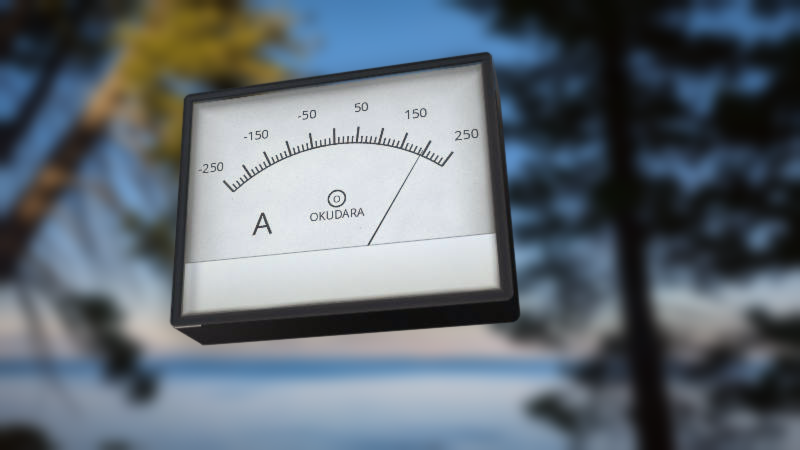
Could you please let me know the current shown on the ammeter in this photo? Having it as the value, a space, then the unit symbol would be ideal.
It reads 200 A
